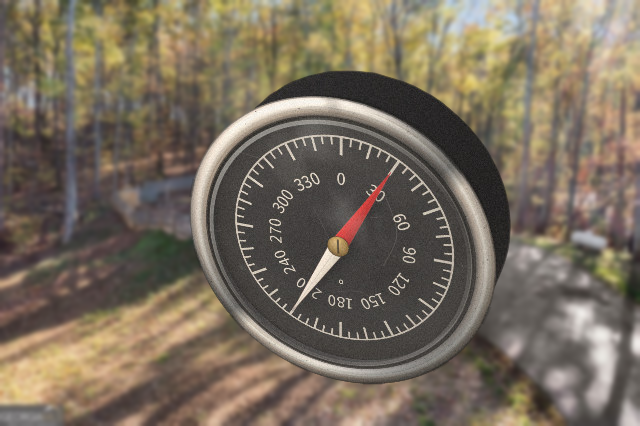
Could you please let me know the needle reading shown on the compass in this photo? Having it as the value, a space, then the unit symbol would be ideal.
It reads 30 °
